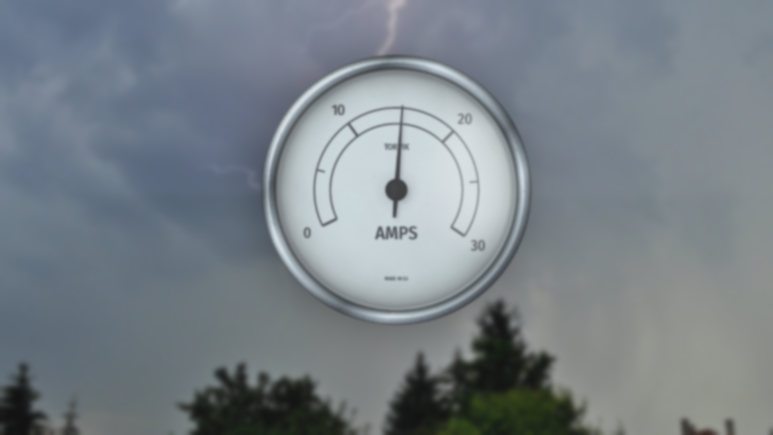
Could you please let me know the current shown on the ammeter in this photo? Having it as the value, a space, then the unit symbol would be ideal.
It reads 15 A
